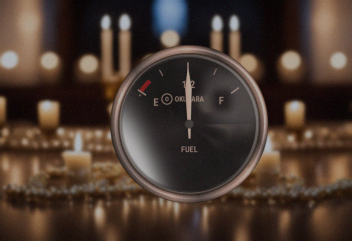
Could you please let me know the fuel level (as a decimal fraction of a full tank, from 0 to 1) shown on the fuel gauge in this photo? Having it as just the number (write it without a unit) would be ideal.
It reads 0.5
